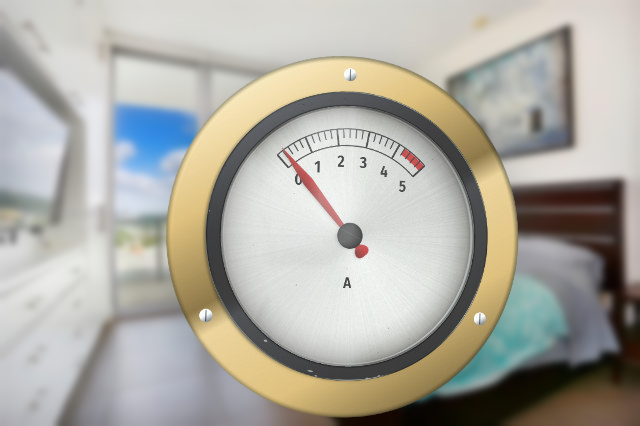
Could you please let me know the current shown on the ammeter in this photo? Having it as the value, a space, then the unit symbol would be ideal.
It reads 0.2 A
